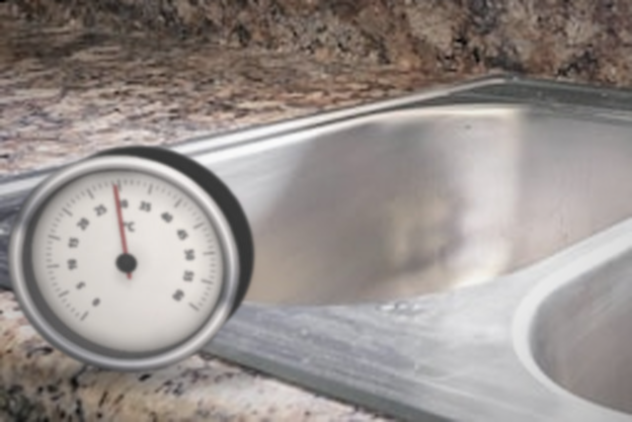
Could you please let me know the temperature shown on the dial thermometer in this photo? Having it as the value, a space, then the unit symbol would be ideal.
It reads 30 °C
